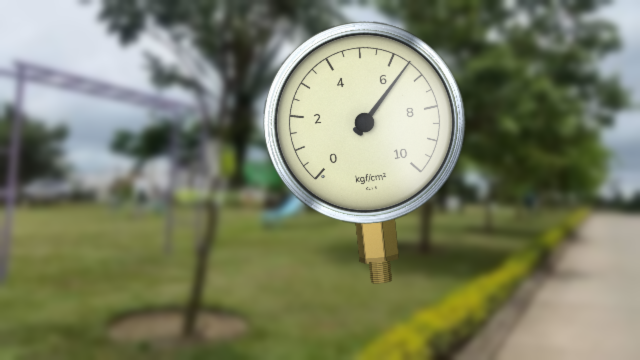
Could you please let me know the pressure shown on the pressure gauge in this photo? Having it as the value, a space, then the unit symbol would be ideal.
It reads 6.5 kg/cm²
